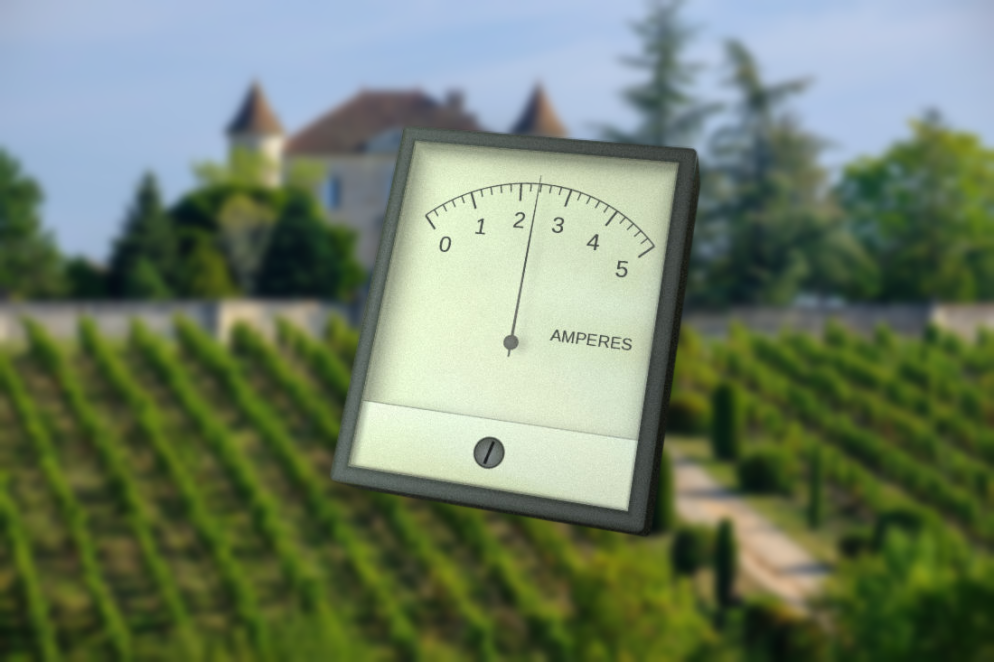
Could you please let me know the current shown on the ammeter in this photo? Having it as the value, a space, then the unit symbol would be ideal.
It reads 2.4 A
